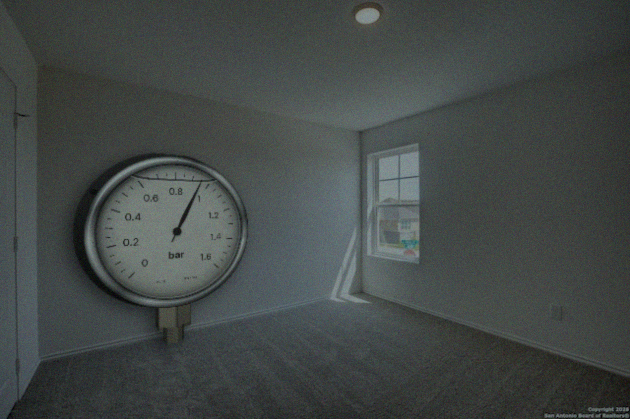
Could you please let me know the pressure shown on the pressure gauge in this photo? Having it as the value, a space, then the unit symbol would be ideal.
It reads 0.95 bar
